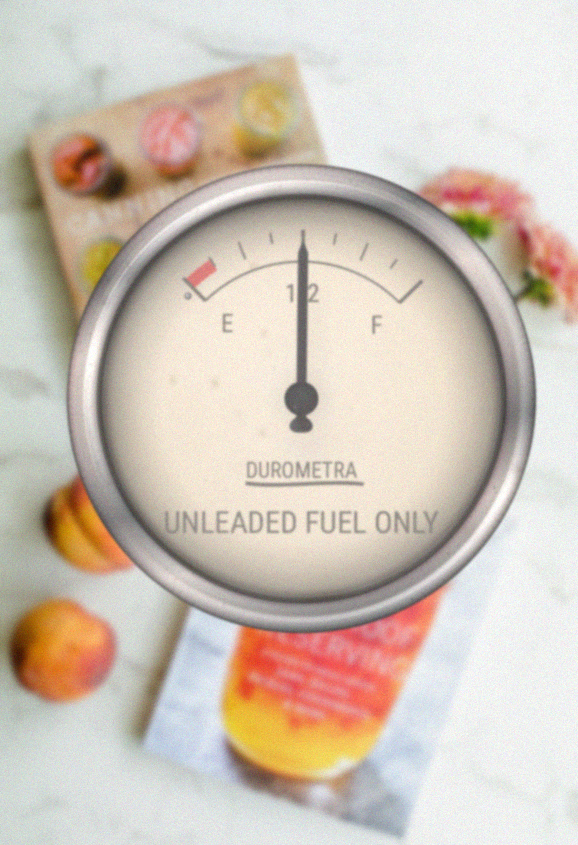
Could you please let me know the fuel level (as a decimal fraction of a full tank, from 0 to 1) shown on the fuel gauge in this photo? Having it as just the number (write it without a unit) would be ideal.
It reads 0.5
